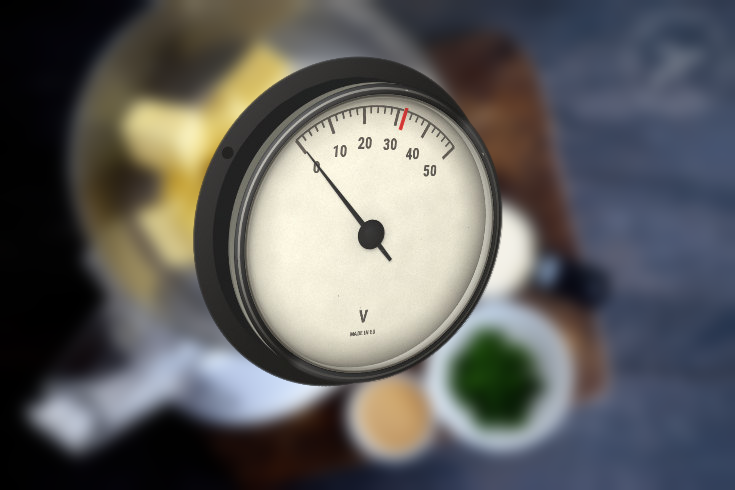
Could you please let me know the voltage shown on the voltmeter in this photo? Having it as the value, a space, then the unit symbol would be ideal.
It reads 0 V
